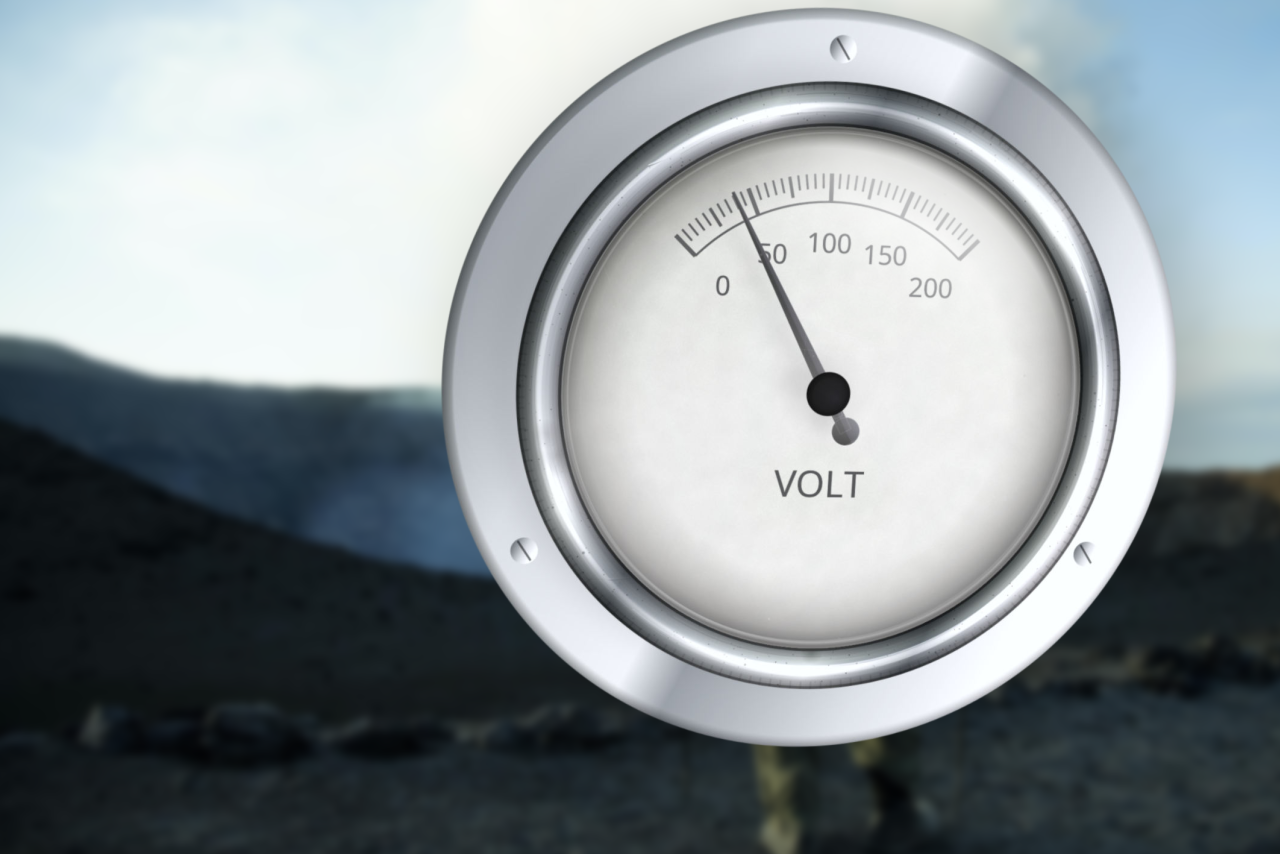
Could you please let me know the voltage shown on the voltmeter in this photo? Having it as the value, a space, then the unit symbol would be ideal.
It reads 40 V
